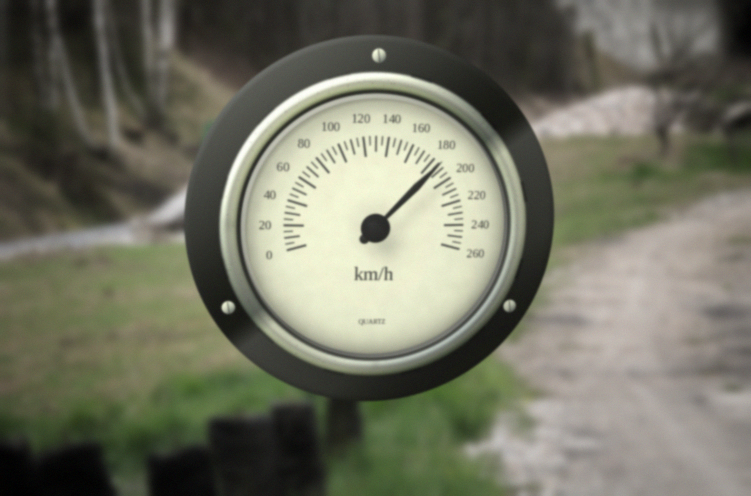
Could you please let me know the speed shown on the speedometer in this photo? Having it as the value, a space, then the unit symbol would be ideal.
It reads 185 km/h
